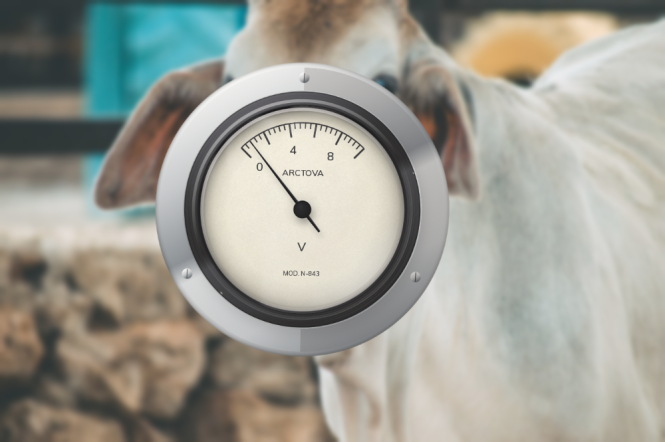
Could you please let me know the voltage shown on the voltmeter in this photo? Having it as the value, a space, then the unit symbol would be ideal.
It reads 0.8 V
